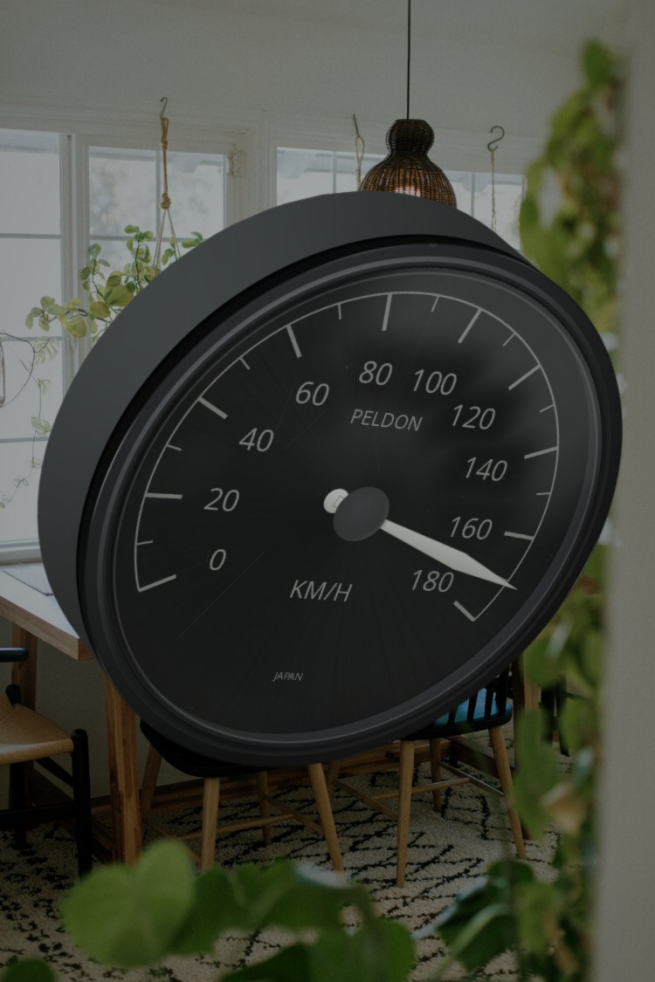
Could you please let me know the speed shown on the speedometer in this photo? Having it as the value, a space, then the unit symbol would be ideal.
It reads 170 km/h
